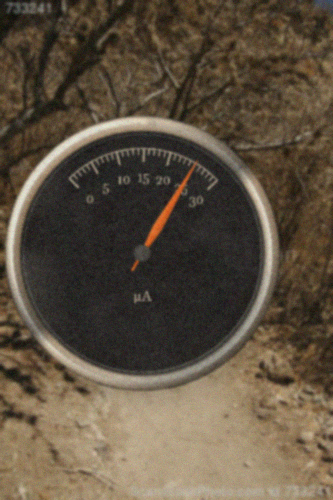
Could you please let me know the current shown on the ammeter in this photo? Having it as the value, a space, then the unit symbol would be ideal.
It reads 25 µA
